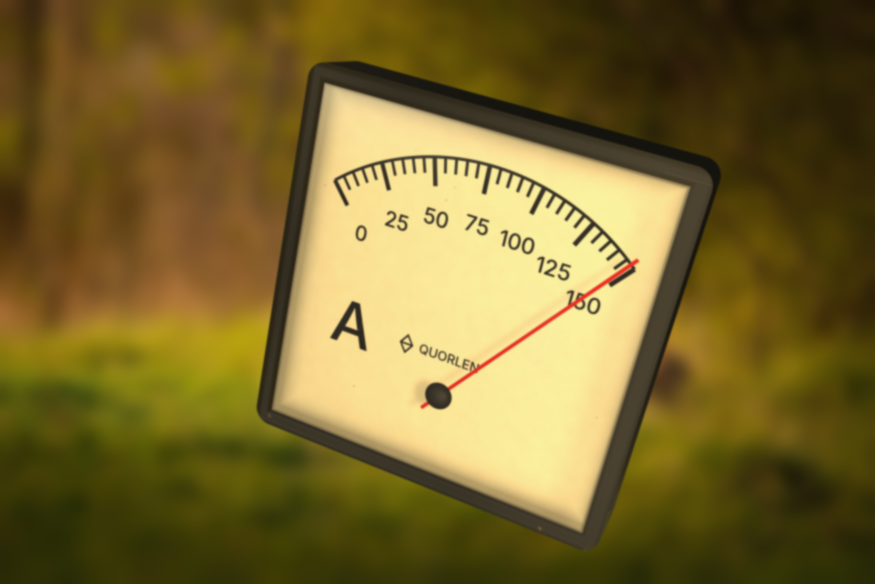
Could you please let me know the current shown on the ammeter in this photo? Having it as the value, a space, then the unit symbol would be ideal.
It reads 147.5 A
